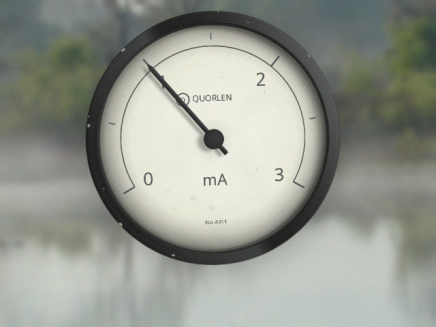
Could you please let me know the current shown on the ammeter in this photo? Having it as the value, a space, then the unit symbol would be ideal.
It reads 1 mA
